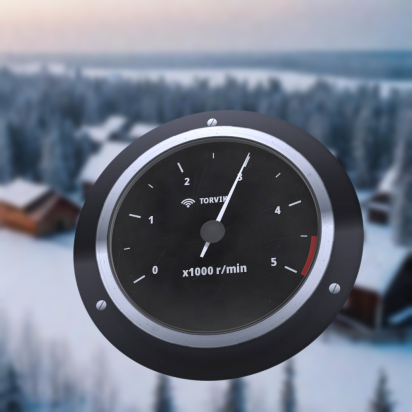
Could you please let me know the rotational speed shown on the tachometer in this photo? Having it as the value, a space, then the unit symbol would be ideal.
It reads 3000 rpm
